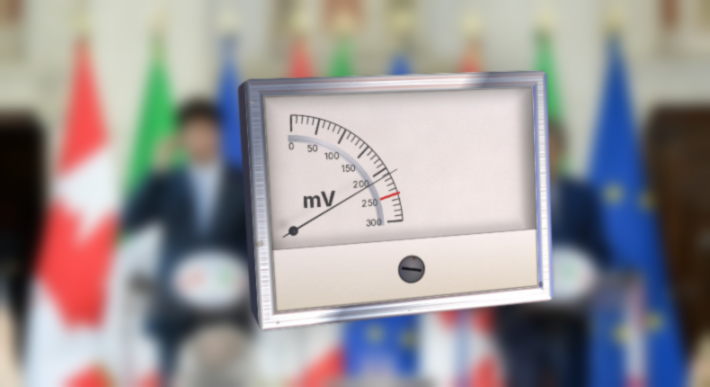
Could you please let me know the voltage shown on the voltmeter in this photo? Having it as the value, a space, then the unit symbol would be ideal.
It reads 210 mV
